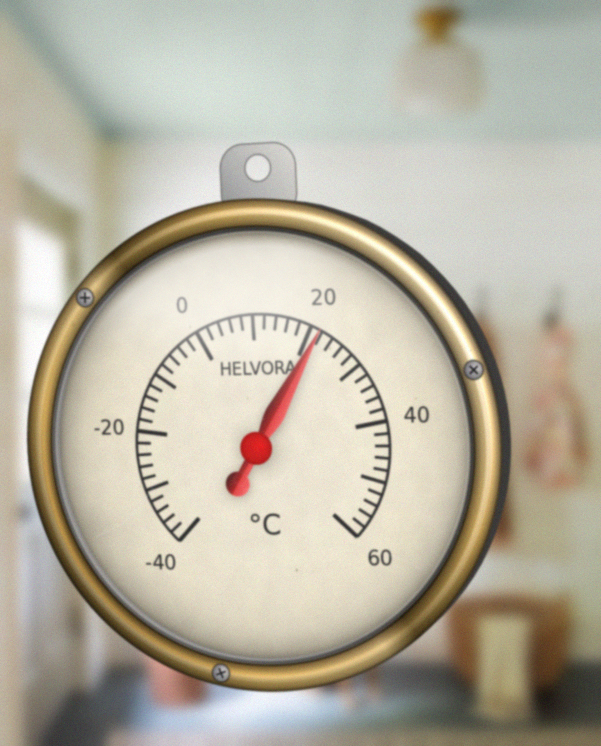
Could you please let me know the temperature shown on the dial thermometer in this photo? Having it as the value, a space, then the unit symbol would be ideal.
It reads 22 °C
